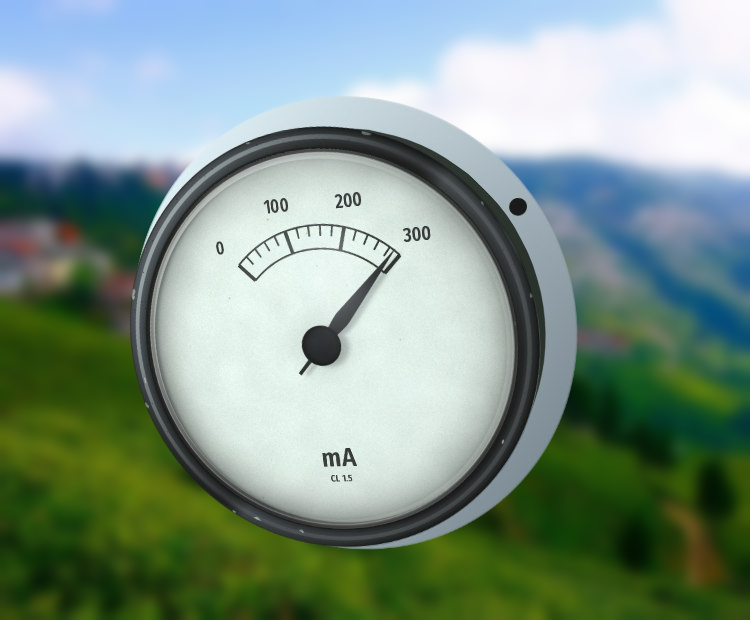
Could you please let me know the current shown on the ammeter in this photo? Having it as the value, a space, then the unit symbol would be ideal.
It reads 290 mA
